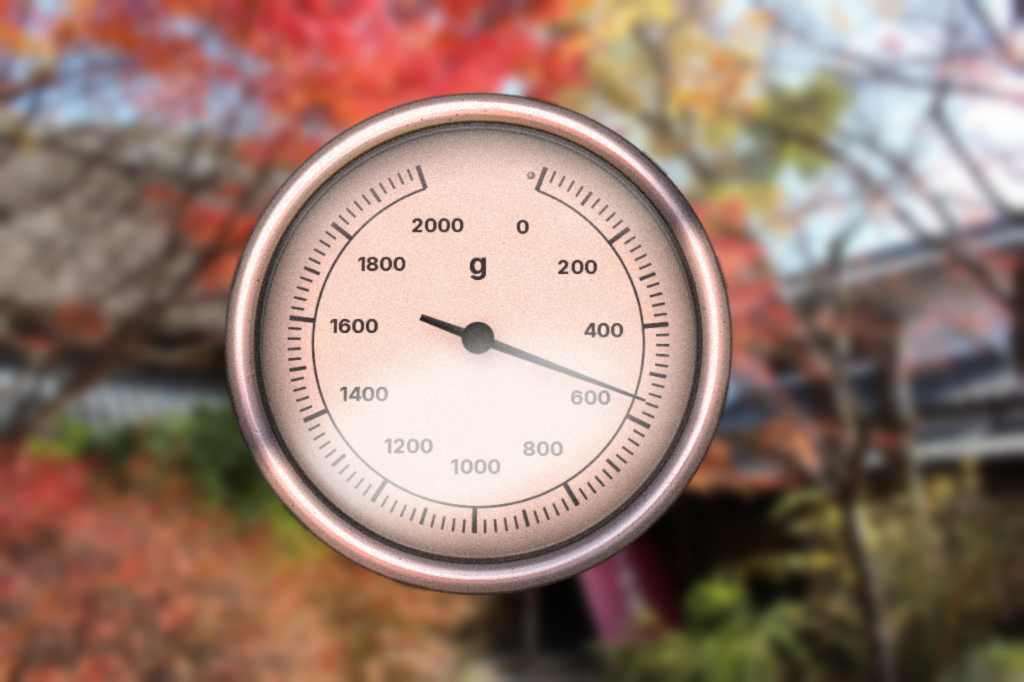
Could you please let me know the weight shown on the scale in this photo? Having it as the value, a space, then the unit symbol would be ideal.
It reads 560 g
